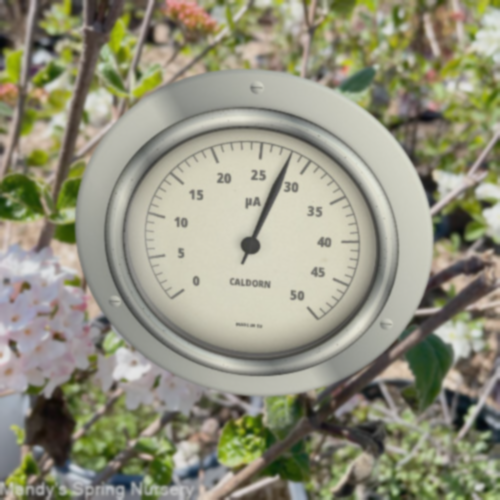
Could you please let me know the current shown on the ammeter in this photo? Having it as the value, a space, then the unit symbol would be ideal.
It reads 28 µA
